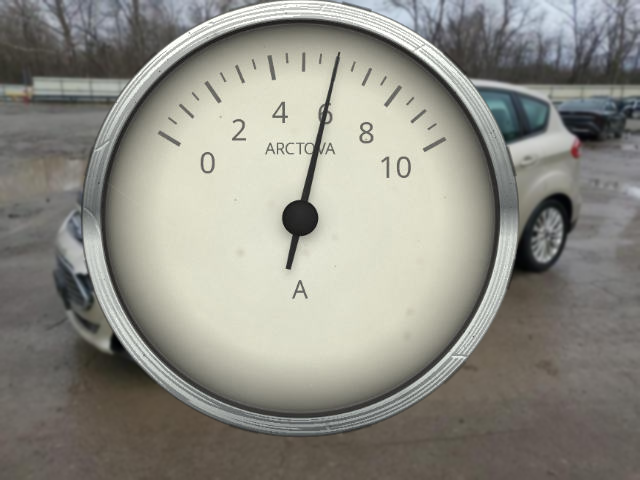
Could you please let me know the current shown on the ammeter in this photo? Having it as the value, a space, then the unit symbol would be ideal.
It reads 6 A
